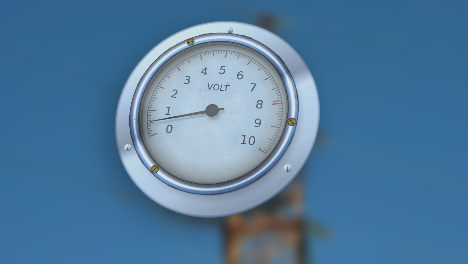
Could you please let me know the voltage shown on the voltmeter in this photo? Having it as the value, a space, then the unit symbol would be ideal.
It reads 0.5 V
